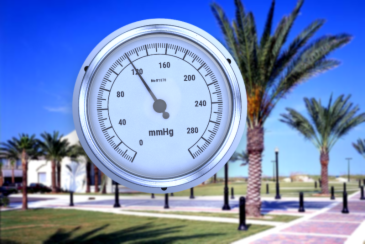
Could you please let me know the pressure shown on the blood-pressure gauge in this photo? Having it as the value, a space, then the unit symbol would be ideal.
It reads 120 mmHg
